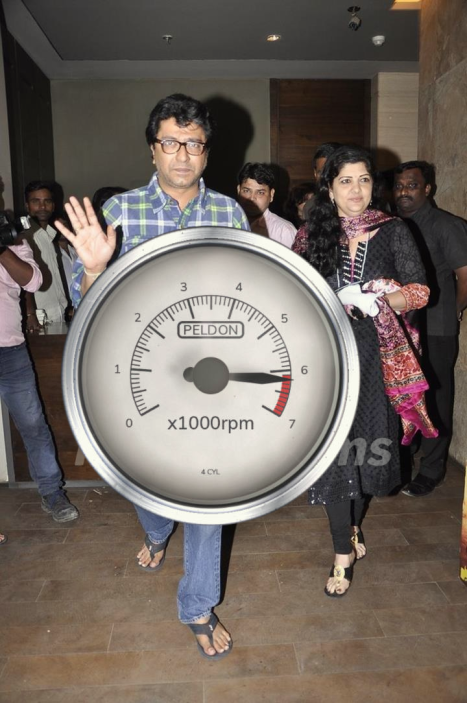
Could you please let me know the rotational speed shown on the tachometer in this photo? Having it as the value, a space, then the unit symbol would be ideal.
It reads 6200 rpm
